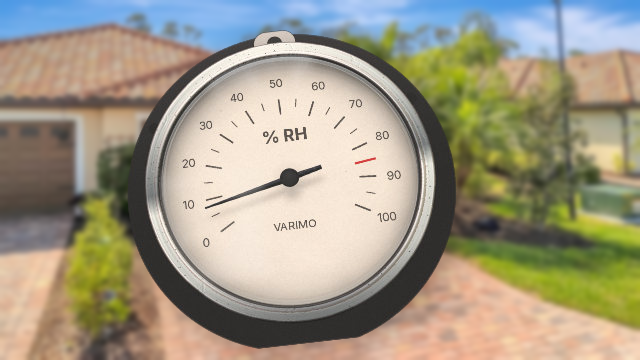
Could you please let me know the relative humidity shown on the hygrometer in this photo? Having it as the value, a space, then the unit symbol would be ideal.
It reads 7.5 %
